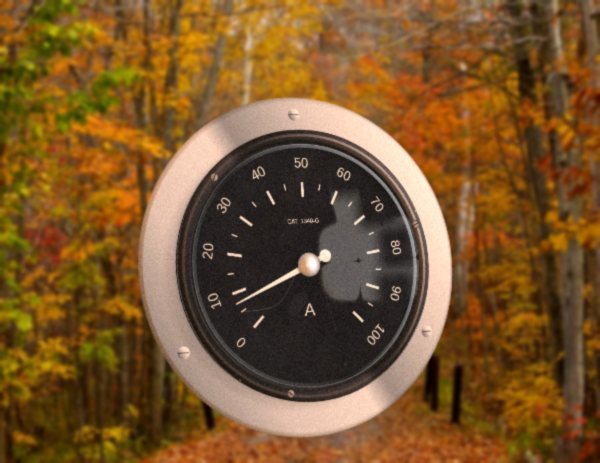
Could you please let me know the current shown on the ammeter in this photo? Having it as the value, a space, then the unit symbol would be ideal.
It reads 7.5 A
